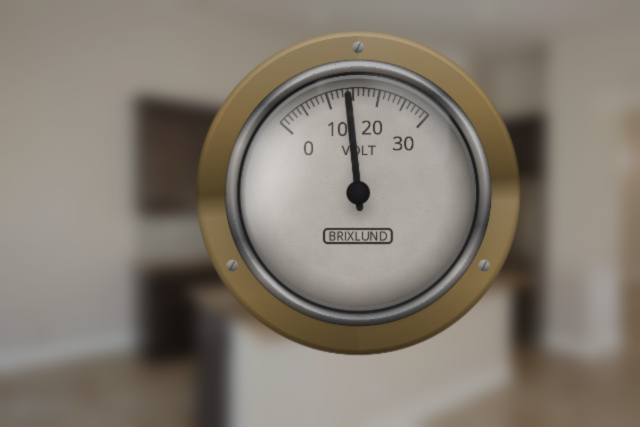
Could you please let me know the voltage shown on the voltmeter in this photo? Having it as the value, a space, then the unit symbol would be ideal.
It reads 14 V
